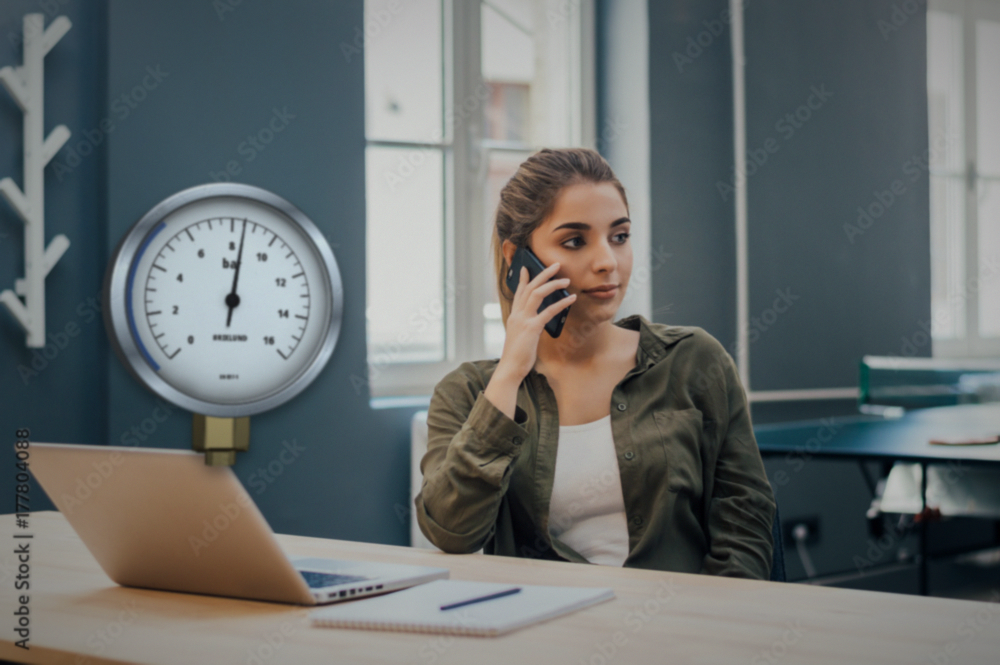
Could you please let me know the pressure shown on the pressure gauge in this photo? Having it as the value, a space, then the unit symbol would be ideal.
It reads 8.5 bar
